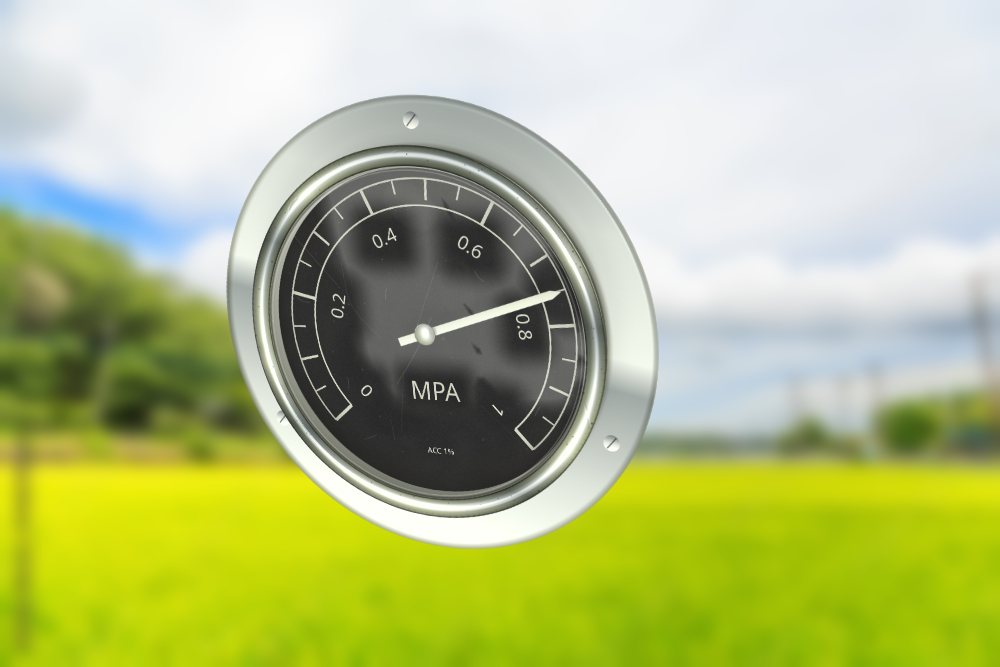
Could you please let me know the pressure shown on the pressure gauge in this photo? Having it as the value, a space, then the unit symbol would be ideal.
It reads 0.75 MPa
